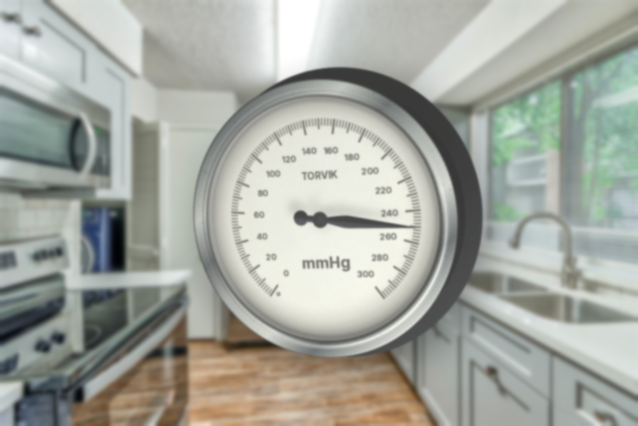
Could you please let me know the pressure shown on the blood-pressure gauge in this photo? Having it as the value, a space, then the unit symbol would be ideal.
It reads 250 mmHg
